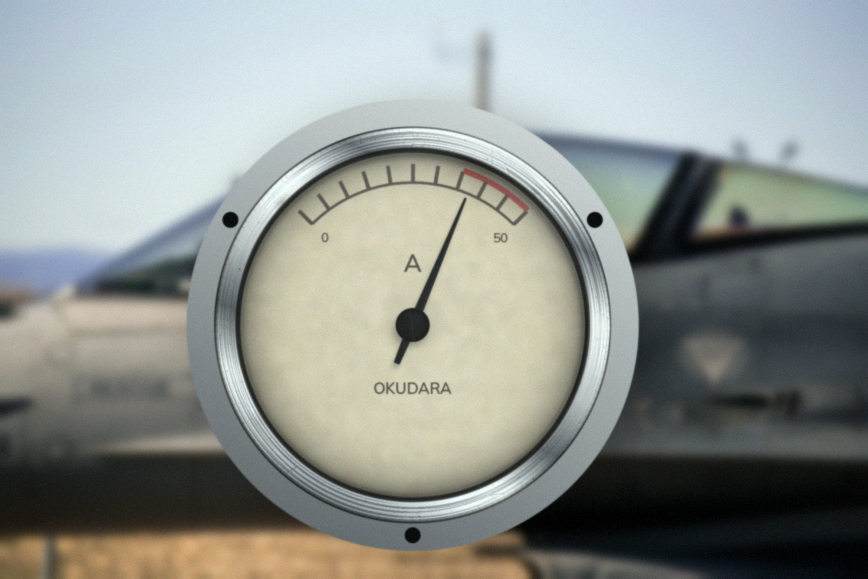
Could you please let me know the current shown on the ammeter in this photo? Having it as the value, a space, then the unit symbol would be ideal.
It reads 37.5 A
